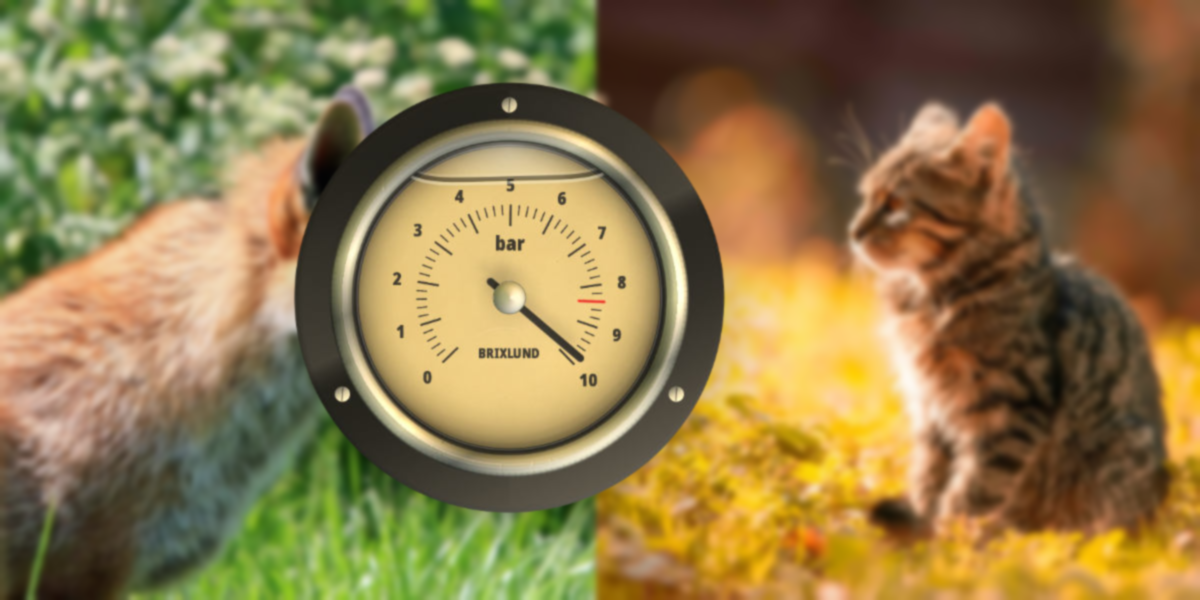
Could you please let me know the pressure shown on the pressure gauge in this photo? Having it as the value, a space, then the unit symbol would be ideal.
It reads 9.8 bar
